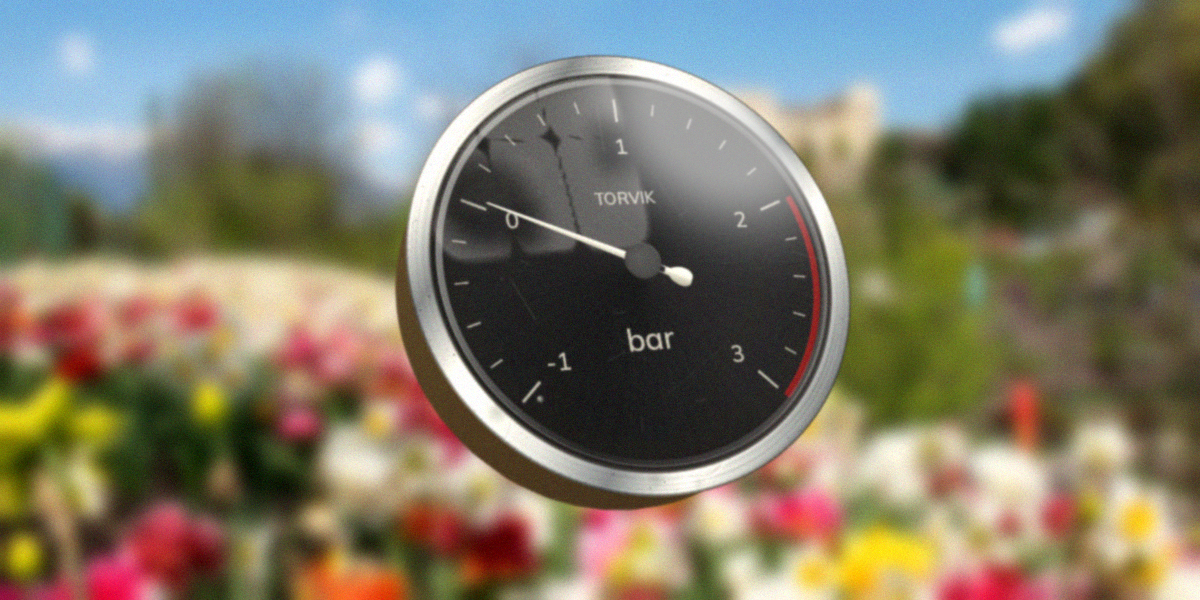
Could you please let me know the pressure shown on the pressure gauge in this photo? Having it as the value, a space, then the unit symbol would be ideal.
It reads 0 bar
